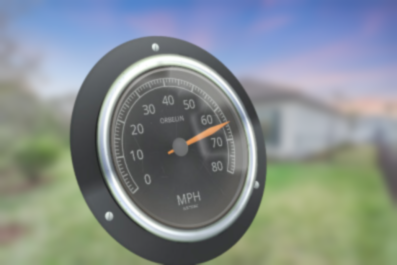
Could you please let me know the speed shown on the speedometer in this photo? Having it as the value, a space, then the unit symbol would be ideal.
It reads 65 mph
